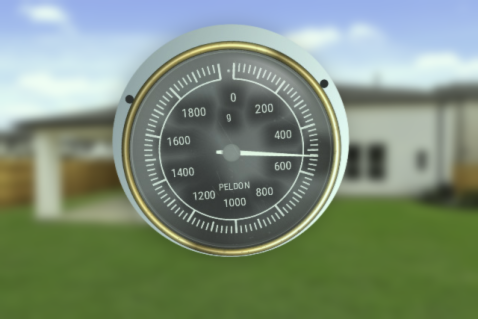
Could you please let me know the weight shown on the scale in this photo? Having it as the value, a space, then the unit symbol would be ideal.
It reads 520 g
